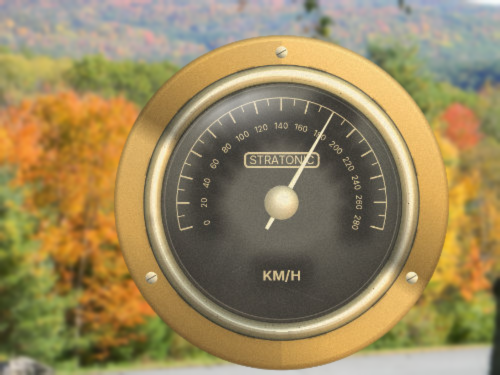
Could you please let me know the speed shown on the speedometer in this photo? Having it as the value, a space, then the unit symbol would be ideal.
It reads 180 km/h
